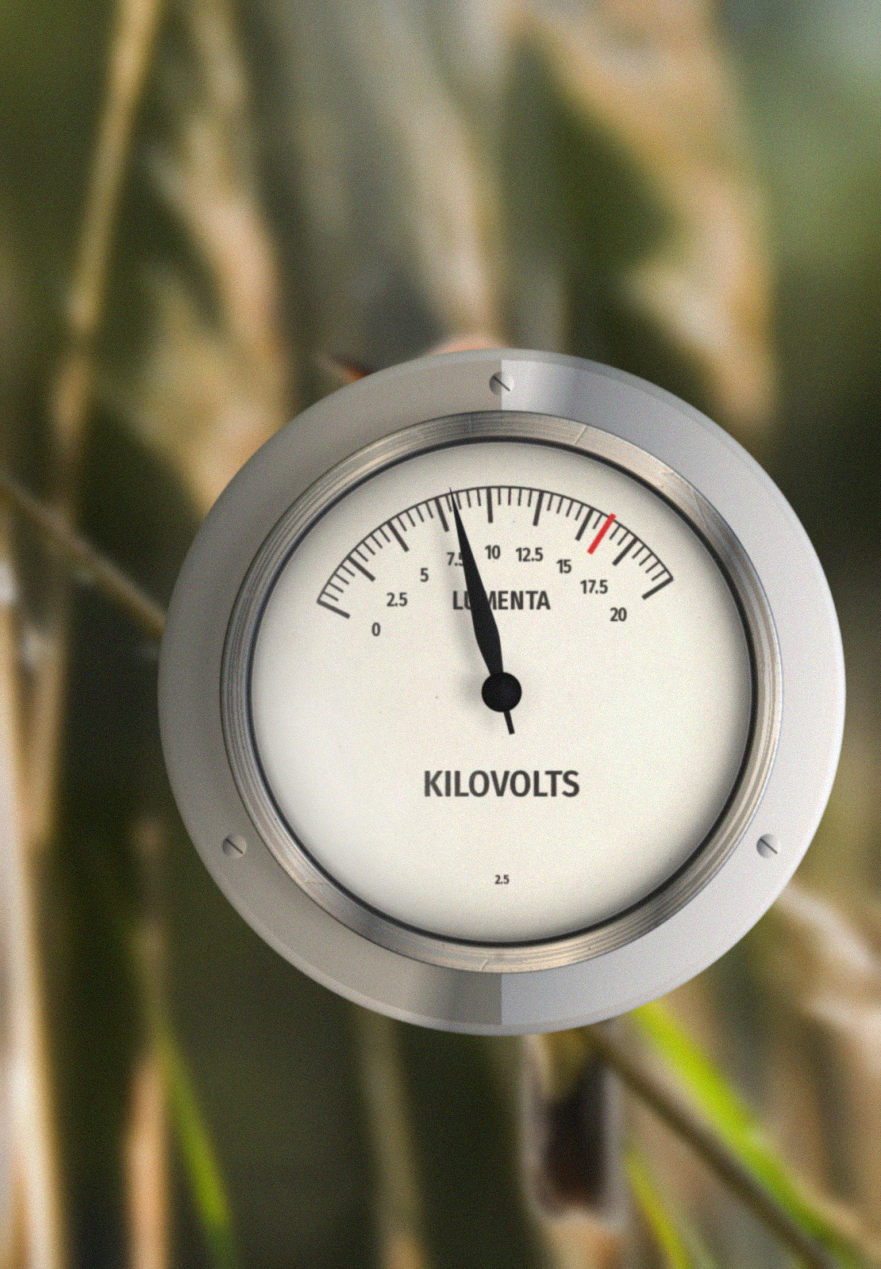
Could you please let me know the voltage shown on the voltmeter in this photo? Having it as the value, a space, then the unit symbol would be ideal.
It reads 8.25 kV
